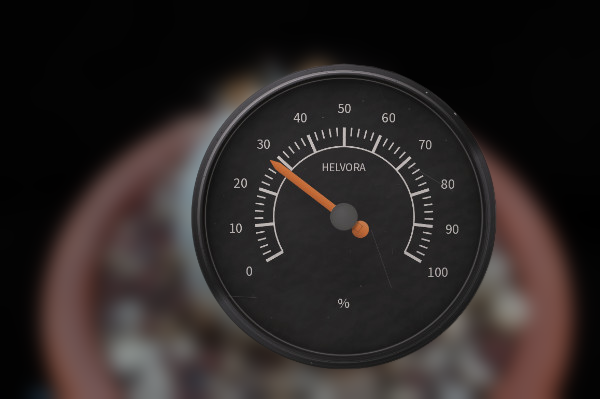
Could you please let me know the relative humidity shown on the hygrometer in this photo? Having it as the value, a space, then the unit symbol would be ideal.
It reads 28 %
